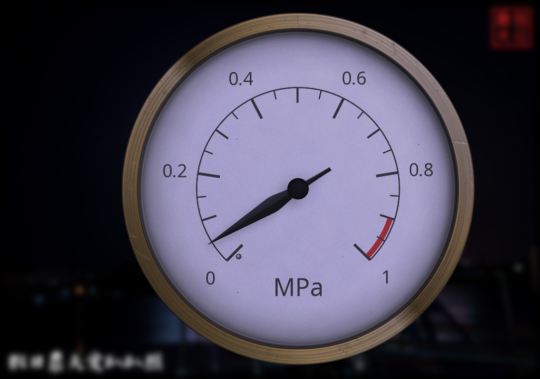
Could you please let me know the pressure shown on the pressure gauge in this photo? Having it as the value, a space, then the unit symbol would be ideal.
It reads 0.05 MPa
